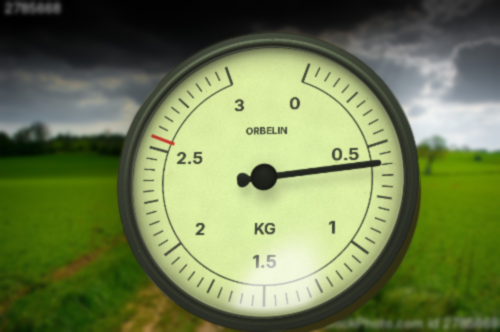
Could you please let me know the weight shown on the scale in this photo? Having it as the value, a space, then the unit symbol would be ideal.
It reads 0.6 kg
